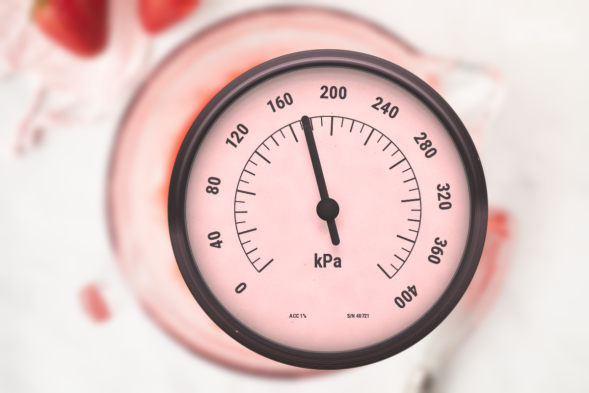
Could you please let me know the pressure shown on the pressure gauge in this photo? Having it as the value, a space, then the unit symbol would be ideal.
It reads 175 kPa
